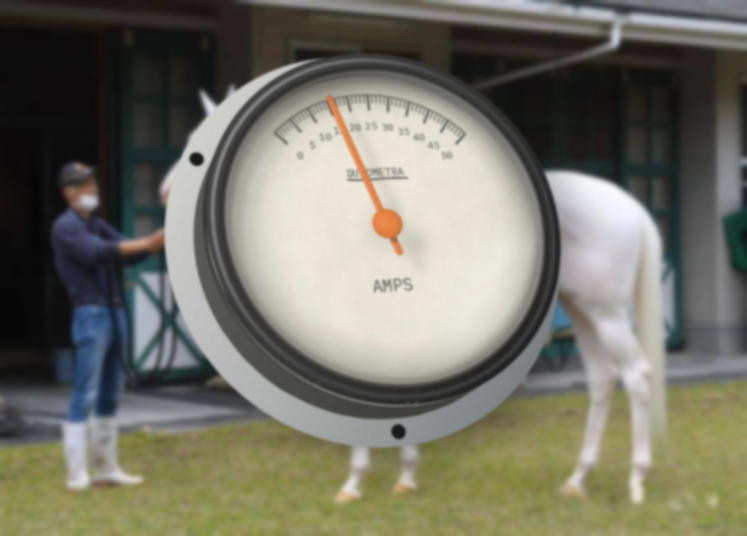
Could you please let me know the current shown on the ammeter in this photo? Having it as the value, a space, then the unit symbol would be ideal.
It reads 15 A
